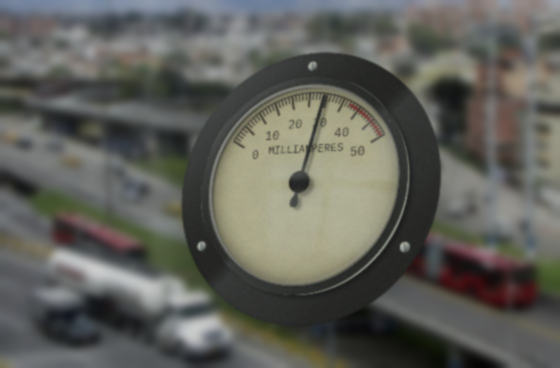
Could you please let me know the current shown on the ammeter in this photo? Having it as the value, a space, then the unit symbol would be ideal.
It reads 30 mA
